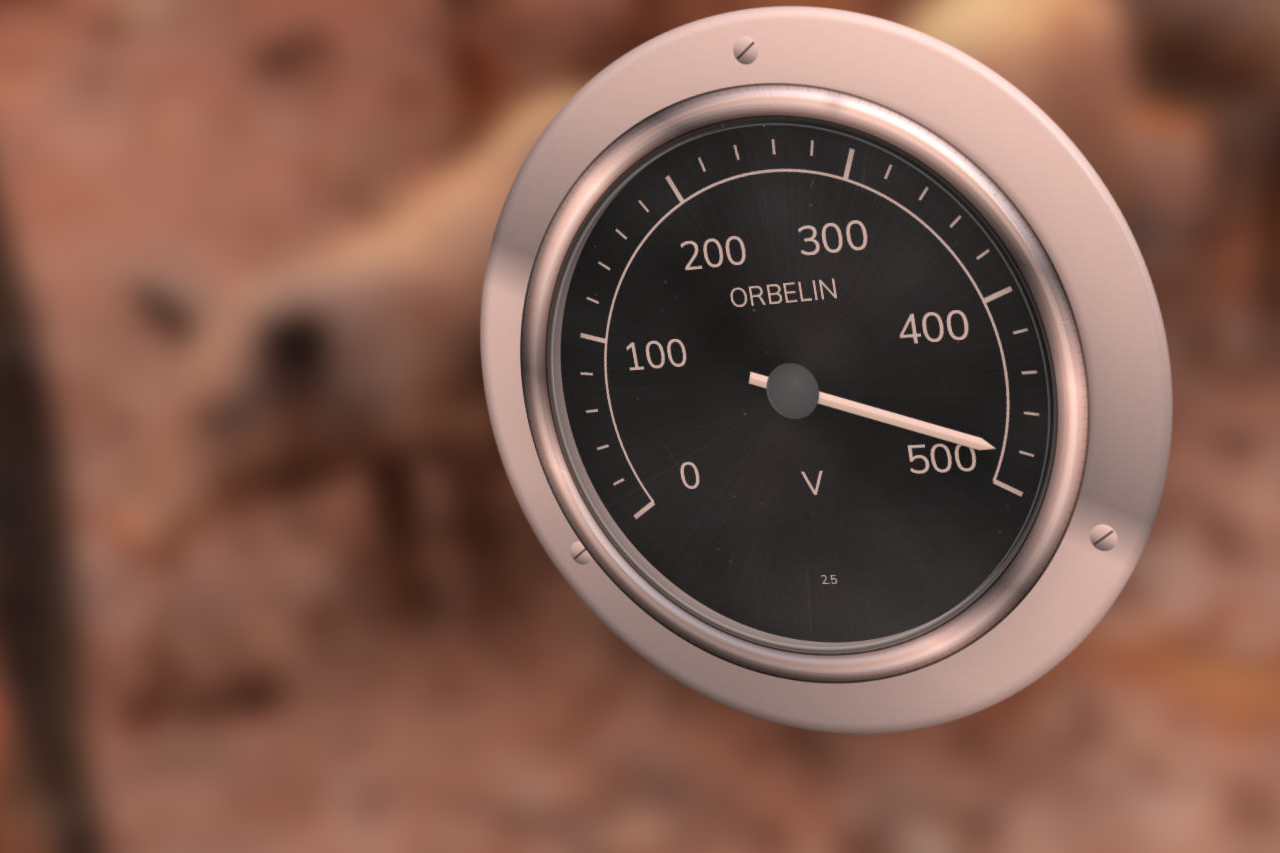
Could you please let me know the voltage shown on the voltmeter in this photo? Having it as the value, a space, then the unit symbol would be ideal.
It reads 480 V
